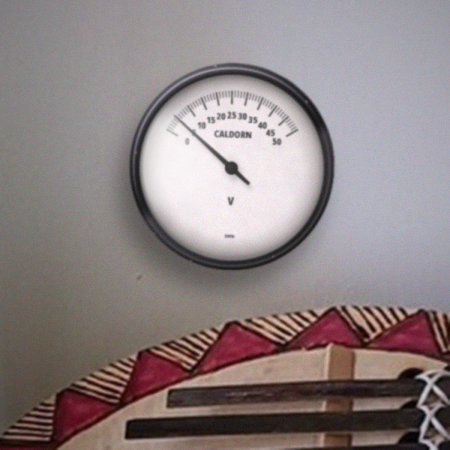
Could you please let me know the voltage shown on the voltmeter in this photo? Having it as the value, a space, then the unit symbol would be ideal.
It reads 5 V
